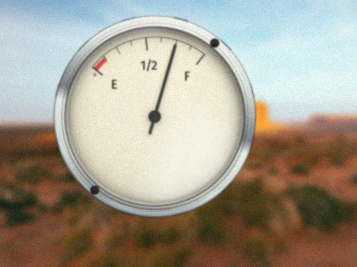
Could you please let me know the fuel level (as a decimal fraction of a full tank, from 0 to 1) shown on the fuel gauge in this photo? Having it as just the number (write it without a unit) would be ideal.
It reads 0.75
